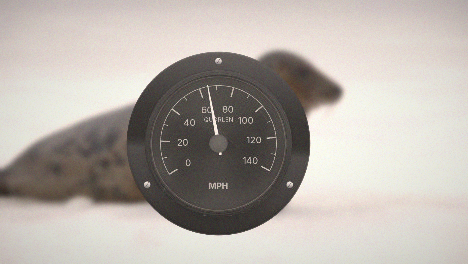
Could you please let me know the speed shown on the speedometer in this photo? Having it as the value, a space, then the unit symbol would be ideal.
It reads 65 mph
